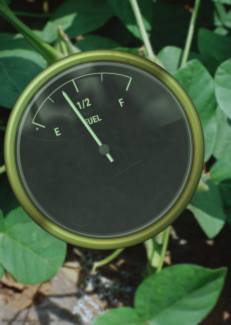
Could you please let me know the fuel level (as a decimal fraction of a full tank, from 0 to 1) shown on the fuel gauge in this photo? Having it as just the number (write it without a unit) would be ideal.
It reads 0.375
